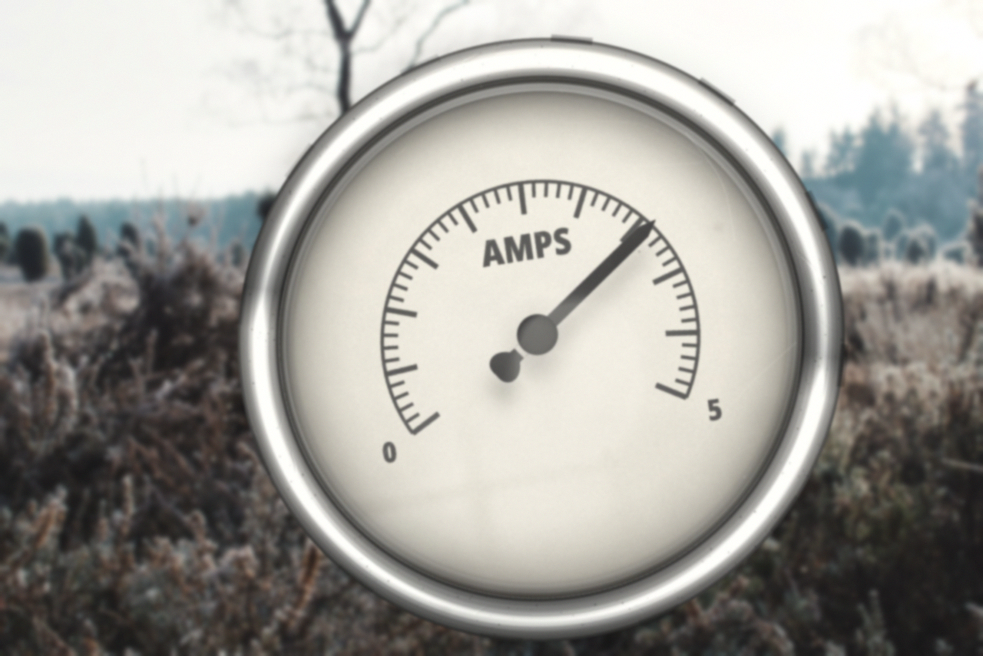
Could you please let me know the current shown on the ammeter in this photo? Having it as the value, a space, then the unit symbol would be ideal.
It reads 3.6 A
